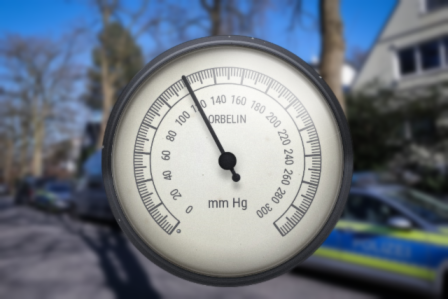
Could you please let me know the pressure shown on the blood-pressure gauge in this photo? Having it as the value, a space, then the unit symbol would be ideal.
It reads 120 mmHg
